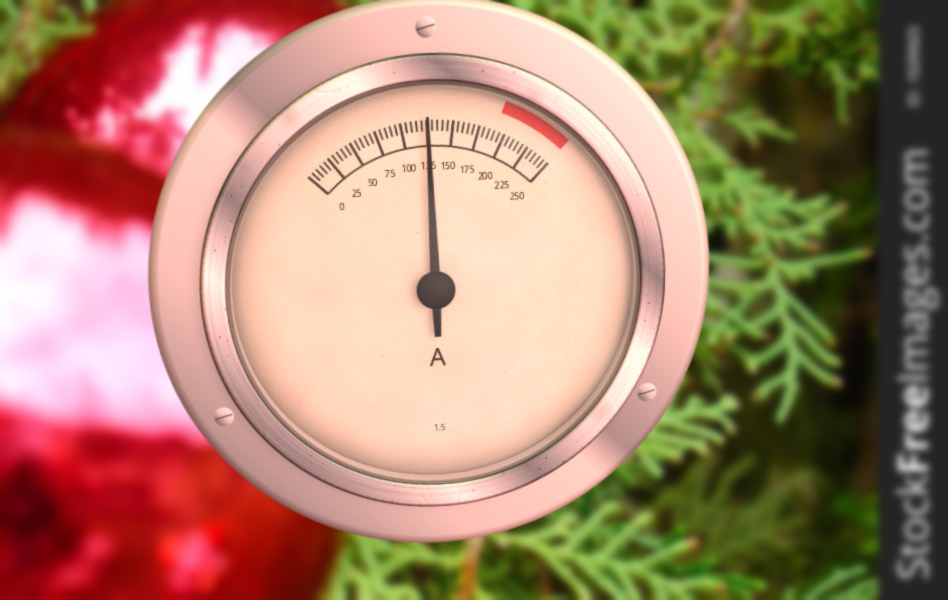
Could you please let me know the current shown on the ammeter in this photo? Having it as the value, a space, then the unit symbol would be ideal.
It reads 125 A
